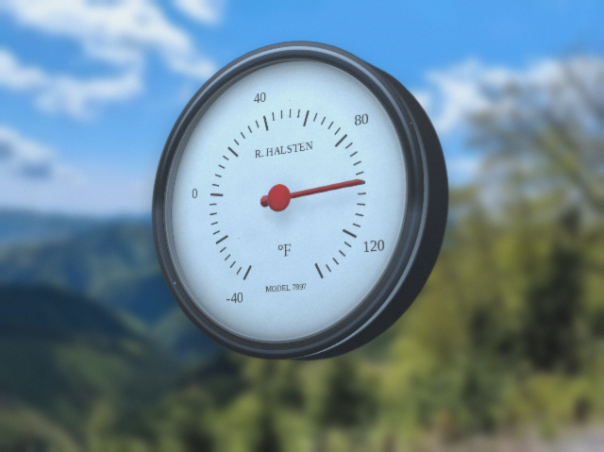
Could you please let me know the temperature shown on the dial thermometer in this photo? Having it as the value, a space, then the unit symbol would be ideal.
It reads 100 °F
